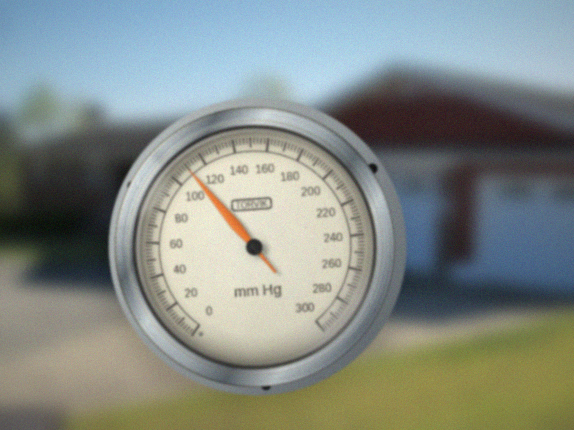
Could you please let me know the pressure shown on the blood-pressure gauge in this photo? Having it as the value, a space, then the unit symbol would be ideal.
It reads 110 mmHg
